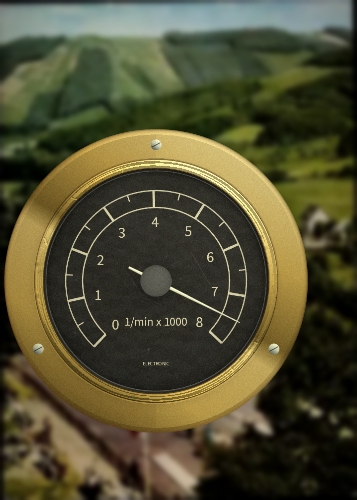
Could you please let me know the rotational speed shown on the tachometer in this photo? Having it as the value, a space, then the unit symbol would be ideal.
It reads 7500 rpm
